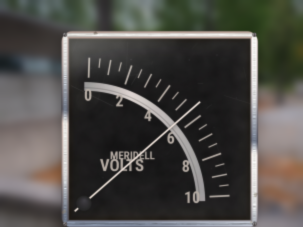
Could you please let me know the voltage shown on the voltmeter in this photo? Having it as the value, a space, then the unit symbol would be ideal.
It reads 5.5 V
